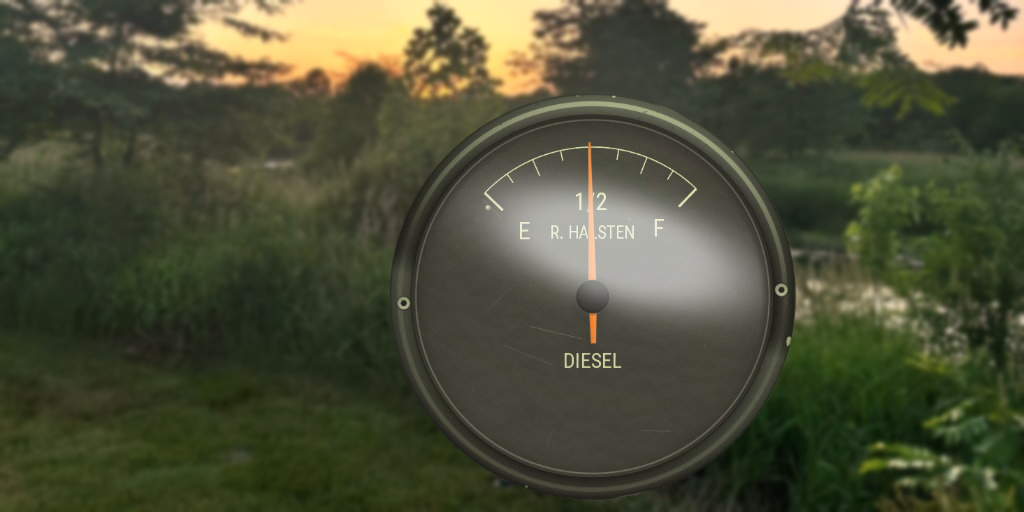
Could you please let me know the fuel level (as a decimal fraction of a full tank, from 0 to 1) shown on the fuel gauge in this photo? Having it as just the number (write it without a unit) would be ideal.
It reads 0.5
